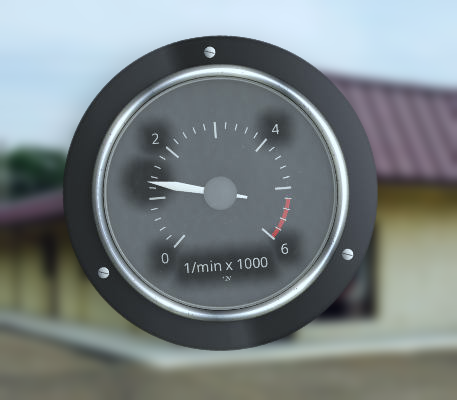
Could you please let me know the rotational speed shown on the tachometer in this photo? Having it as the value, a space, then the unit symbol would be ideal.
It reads 1300 rpm
